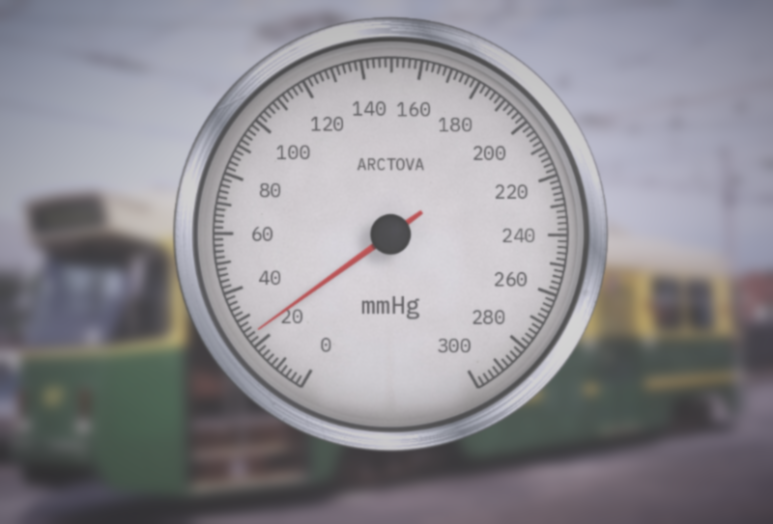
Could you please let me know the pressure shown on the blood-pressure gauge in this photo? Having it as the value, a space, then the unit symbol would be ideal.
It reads 24 mmHg
